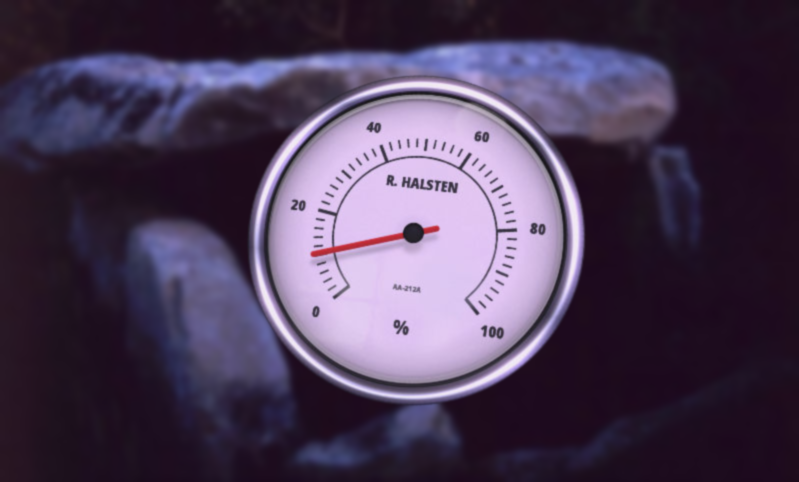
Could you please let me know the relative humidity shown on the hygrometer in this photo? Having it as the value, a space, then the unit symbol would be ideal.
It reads 10 %
